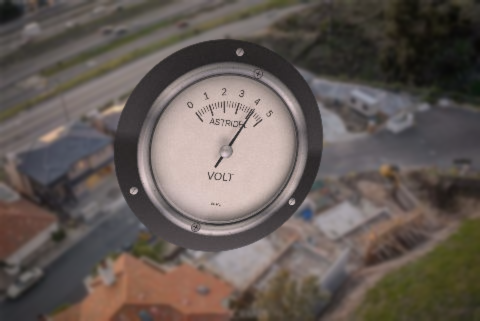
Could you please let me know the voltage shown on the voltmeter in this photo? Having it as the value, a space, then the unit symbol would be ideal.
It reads 4 V
